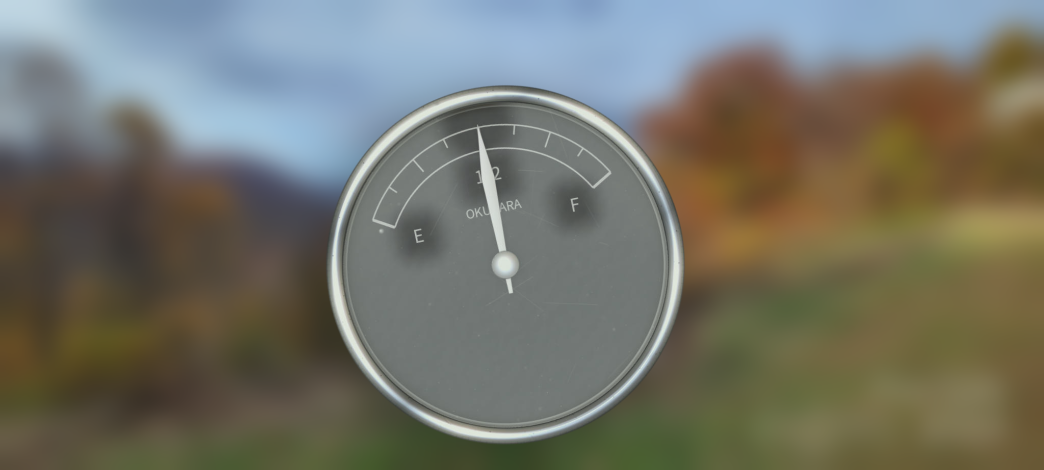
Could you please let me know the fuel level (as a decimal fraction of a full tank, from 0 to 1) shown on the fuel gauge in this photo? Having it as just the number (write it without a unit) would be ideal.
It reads 0.5
